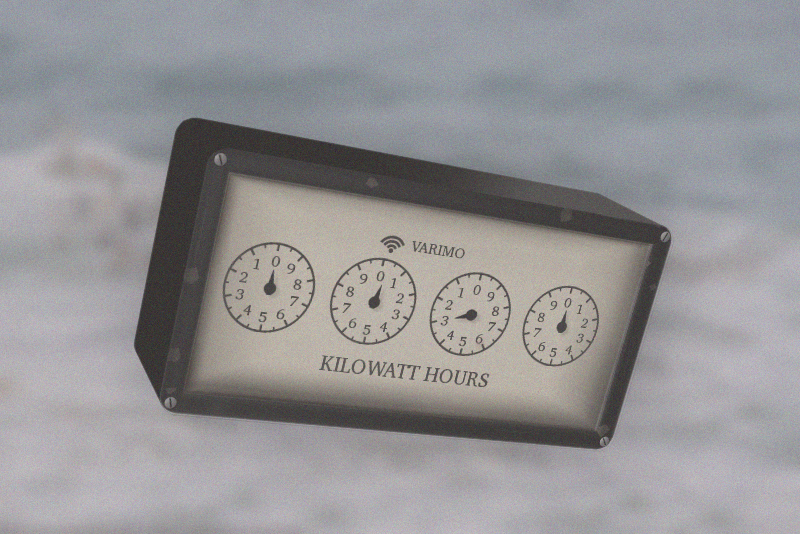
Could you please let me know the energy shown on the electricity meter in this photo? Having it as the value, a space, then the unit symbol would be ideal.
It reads 30 kWh
